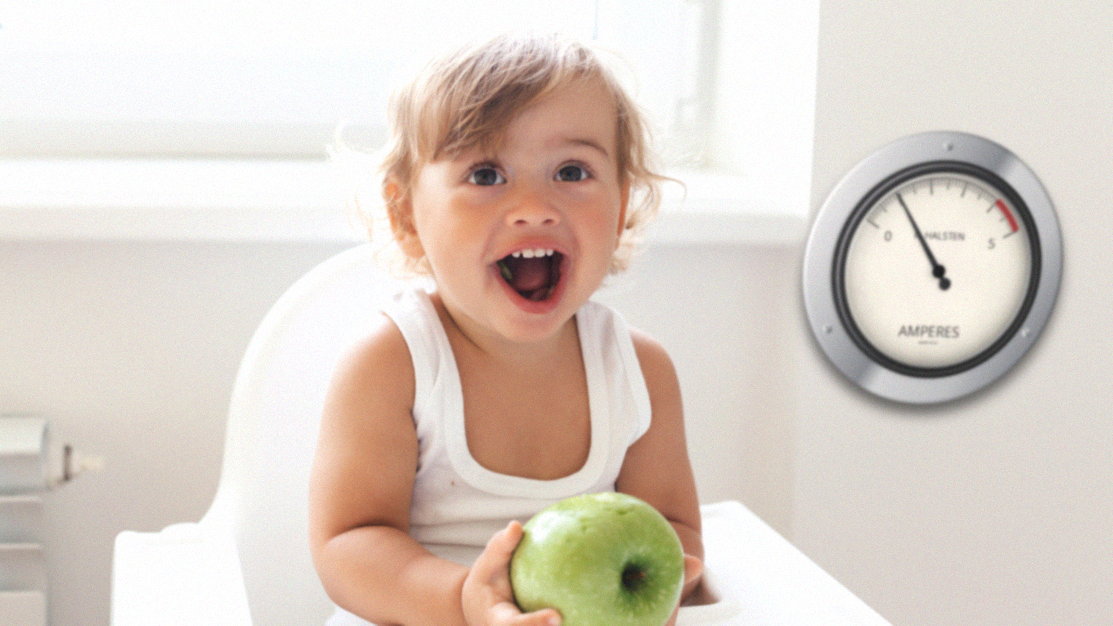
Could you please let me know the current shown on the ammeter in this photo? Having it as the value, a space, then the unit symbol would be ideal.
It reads 1 A
